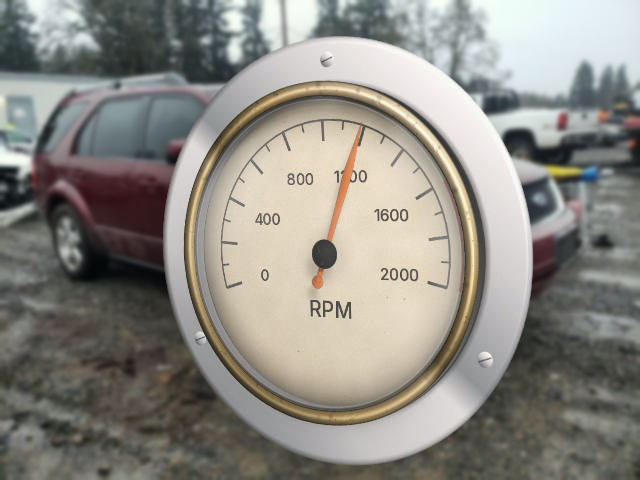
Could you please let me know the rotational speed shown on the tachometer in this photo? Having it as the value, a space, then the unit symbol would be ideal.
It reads 1200 rpm
